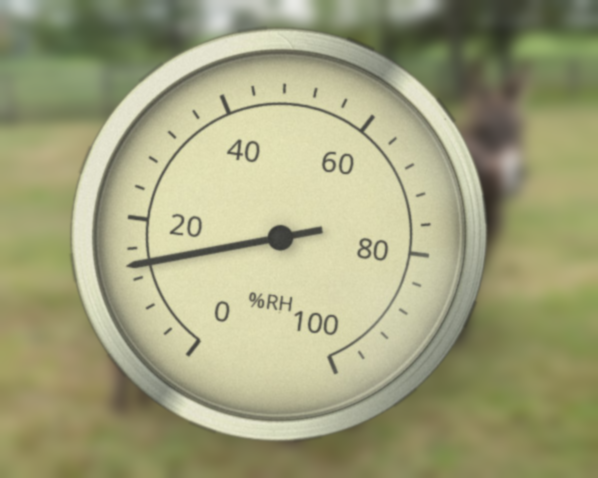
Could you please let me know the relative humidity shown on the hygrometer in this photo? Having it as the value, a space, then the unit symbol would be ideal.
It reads 14 %
